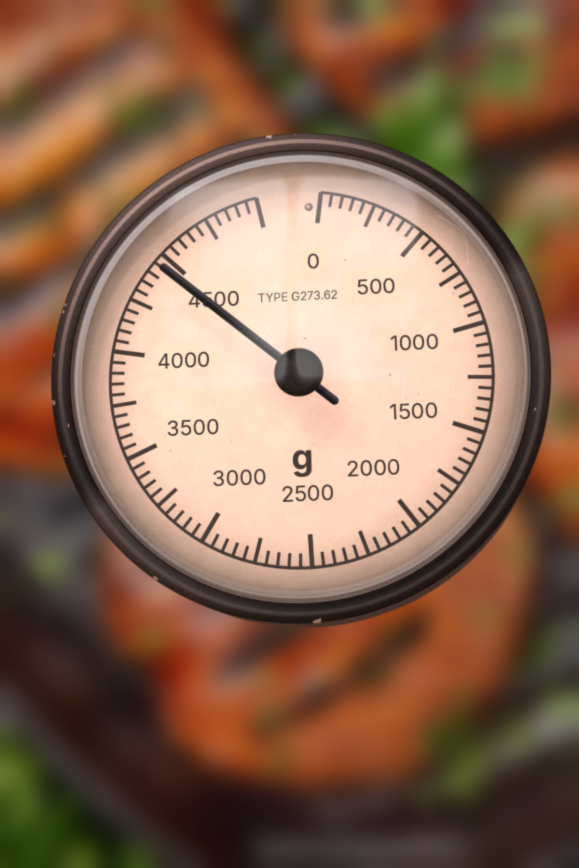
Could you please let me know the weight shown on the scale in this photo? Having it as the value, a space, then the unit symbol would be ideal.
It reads 4450 g
